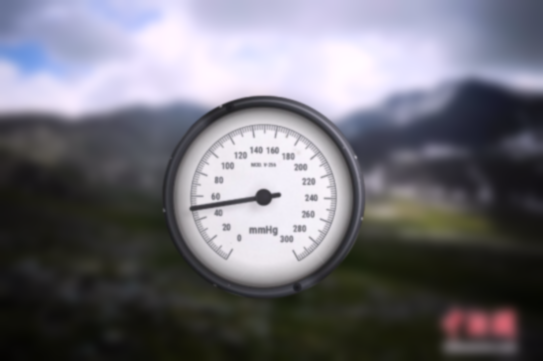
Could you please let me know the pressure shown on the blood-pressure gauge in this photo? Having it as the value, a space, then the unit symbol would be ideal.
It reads 50 mmHg
